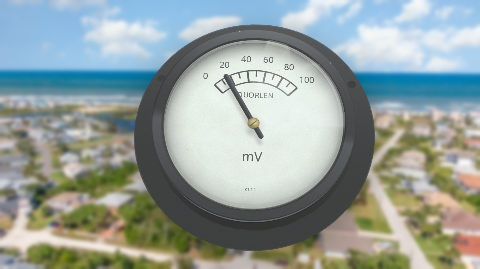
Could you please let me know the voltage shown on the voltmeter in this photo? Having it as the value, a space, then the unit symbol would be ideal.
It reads 15 mV
